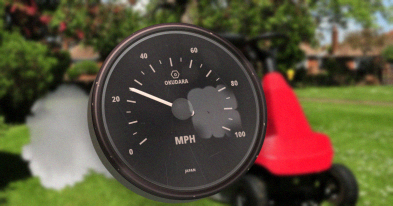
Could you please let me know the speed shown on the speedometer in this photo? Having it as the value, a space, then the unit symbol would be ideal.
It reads 25 mph
